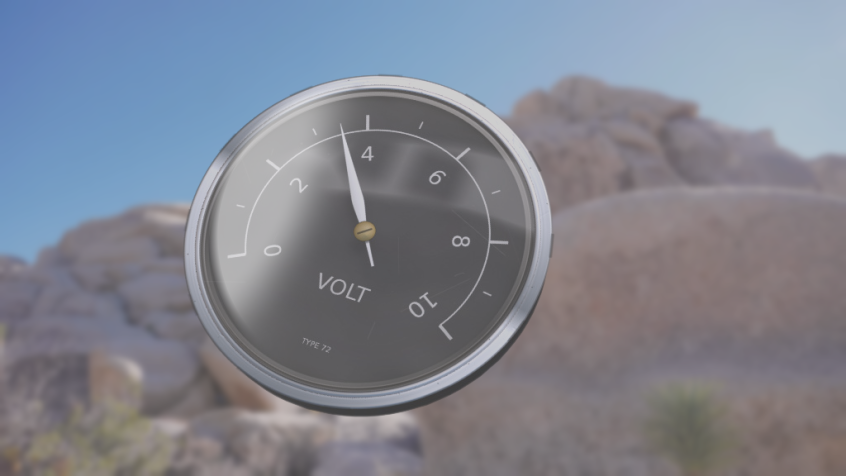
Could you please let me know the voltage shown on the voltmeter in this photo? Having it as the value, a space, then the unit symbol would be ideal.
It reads 3.5 V
